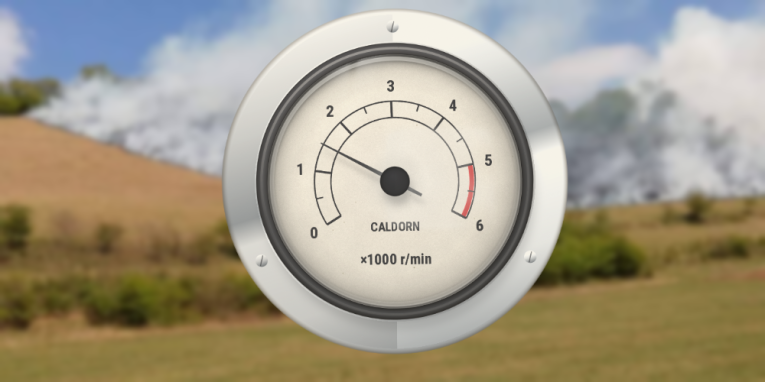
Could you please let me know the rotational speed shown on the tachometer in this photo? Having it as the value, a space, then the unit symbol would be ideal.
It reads 1500 rpm
